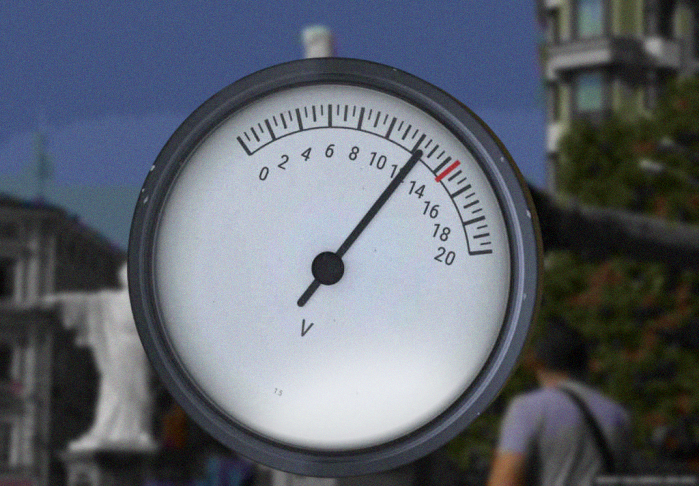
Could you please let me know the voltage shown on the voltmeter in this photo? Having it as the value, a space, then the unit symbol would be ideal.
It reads 12.5 V
